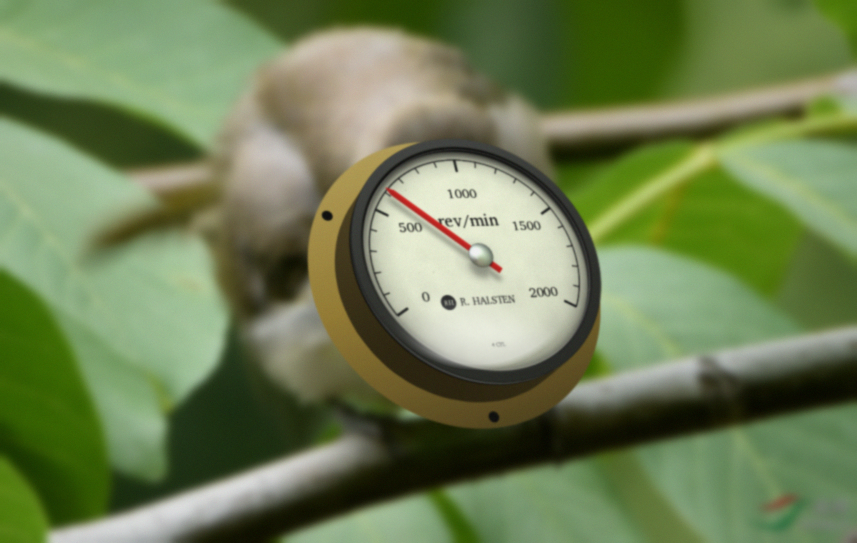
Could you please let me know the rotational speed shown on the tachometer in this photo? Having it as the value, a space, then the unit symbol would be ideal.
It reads 600 rpm
